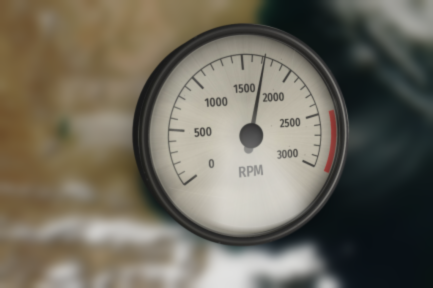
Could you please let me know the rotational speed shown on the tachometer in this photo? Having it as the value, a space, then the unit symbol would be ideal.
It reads 1700 rpm
